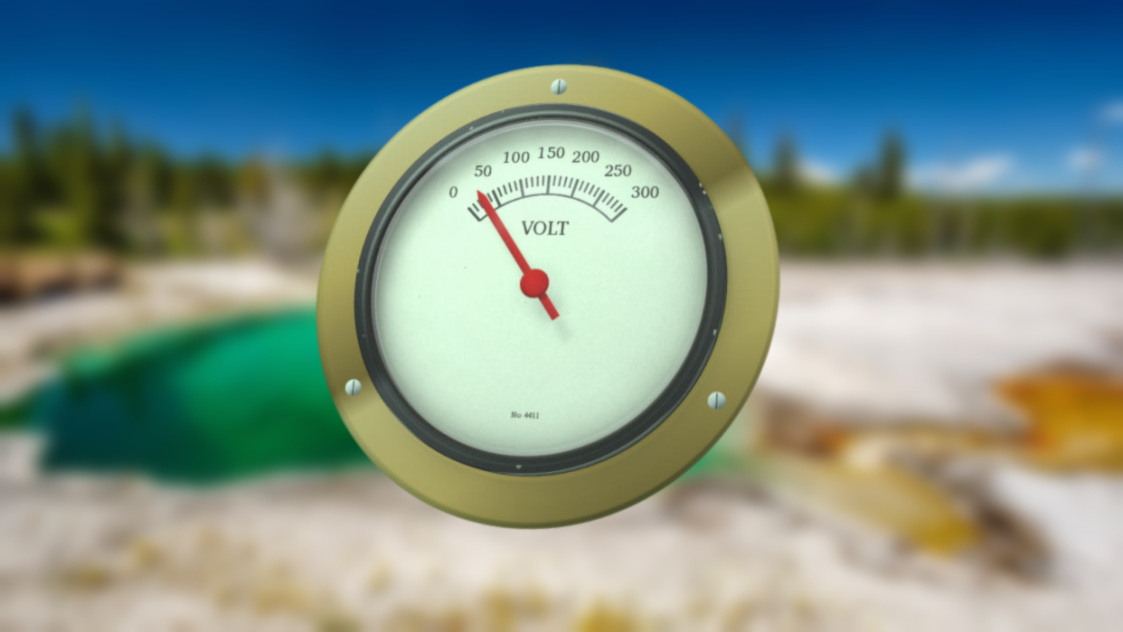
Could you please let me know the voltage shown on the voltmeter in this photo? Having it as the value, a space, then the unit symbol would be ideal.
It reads 30 V
